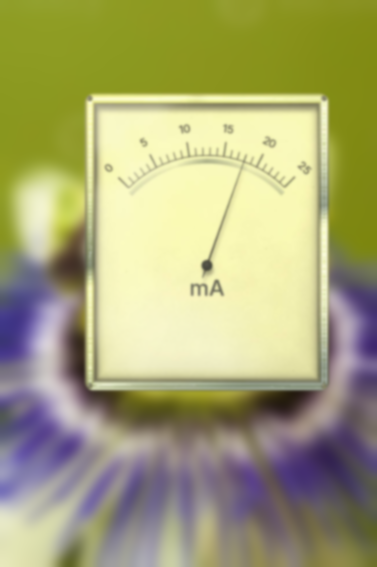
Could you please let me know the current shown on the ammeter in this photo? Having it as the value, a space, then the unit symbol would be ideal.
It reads 18 mA
